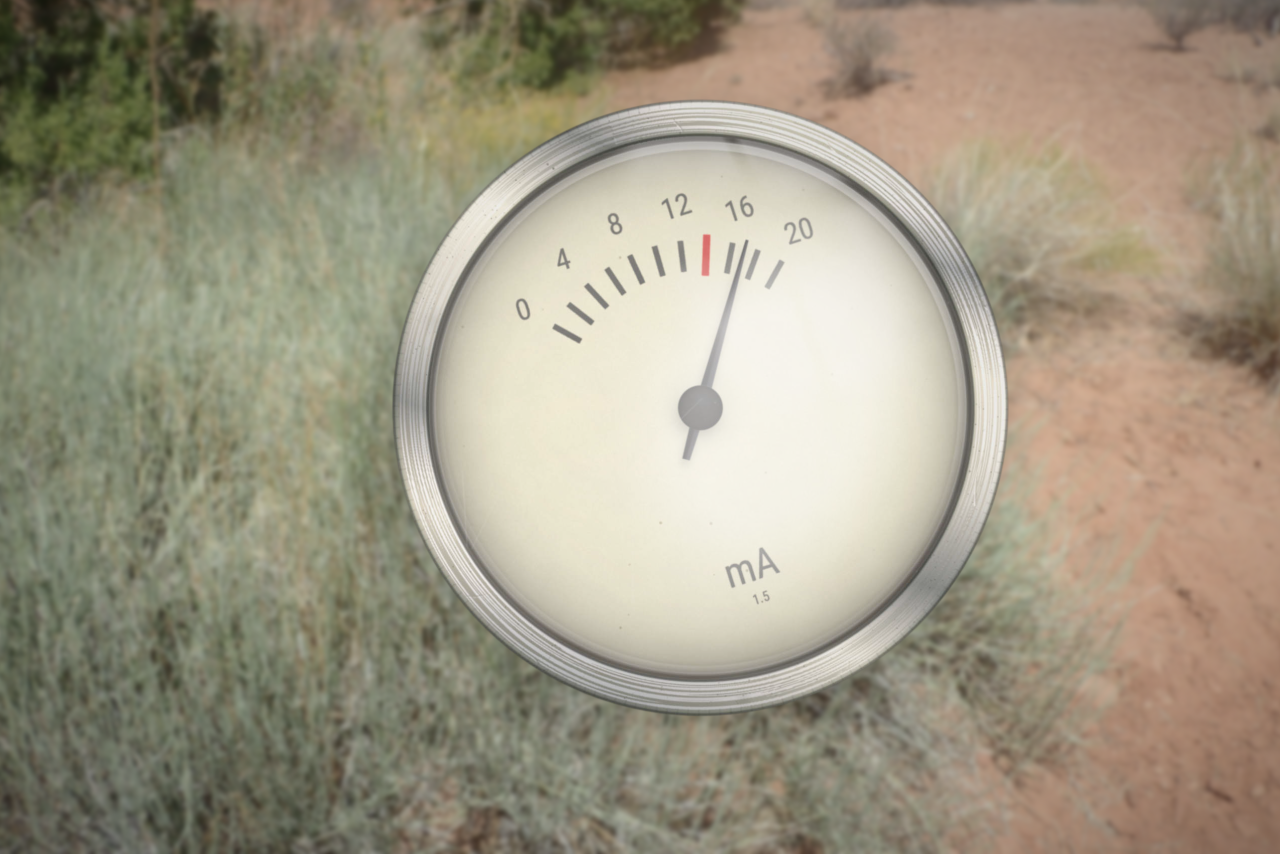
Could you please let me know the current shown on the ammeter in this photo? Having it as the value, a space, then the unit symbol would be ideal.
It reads 17 mA
